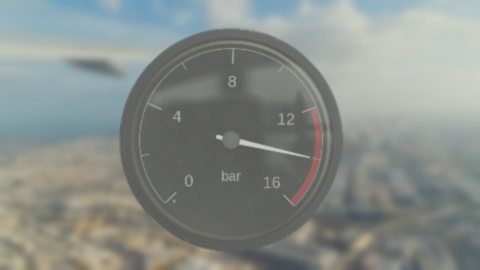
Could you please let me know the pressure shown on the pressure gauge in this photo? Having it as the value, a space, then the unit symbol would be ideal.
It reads 14 bar
